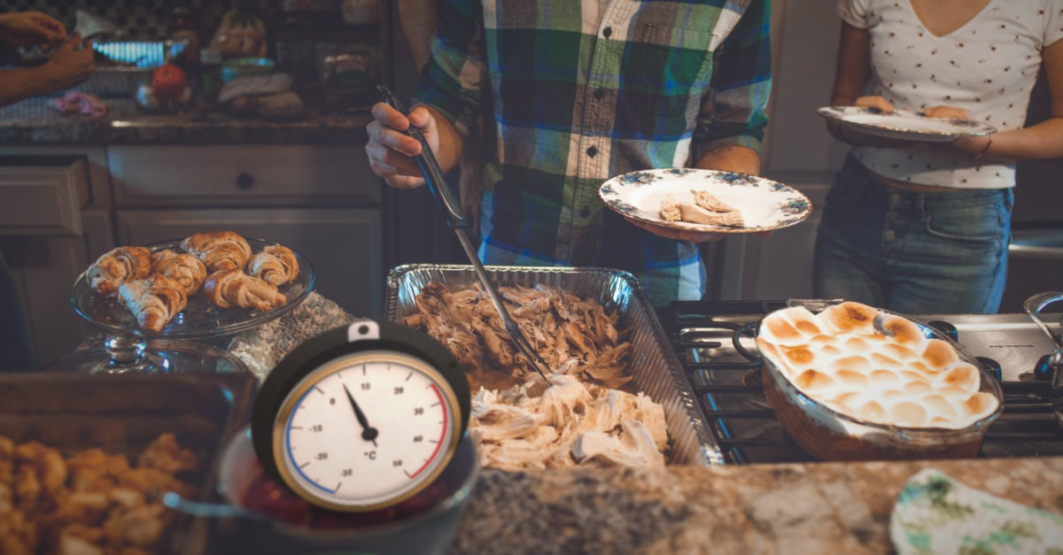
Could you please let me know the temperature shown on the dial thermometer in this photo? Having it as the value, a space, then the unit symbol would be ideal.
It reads 5 °C
